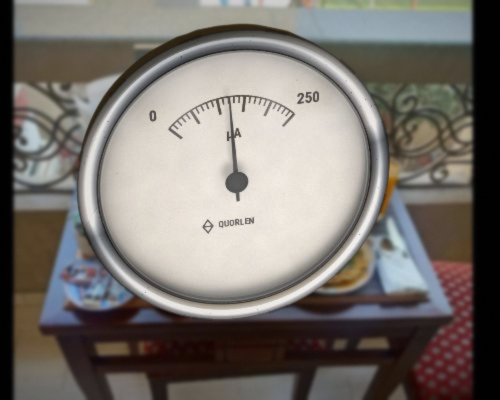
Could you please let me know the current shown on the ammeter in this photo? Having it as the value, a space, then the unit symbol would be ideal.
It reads 120 µA
